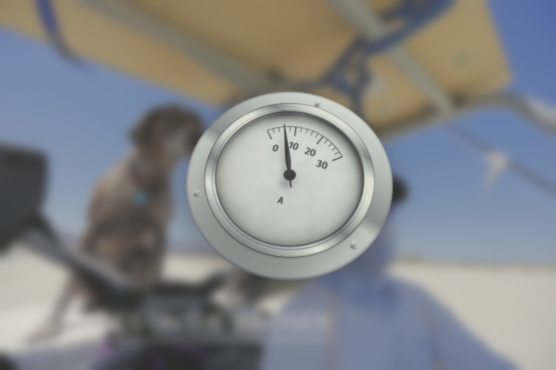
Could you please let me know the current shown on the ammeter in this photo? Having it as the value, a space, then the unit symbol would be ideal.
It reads 6 A
